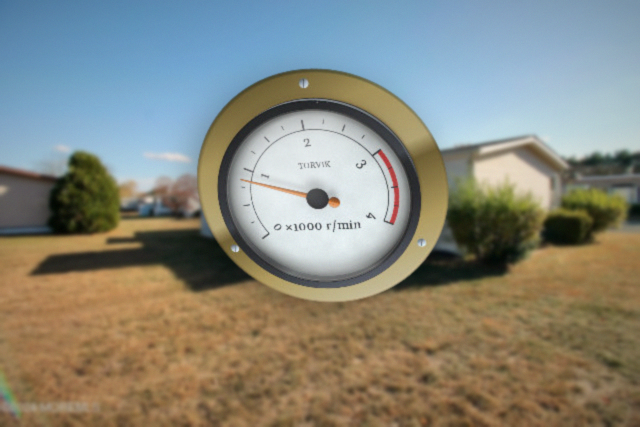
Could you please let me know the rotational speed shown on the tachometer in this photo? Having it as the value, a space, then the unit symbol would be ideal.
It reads 875 rpm
